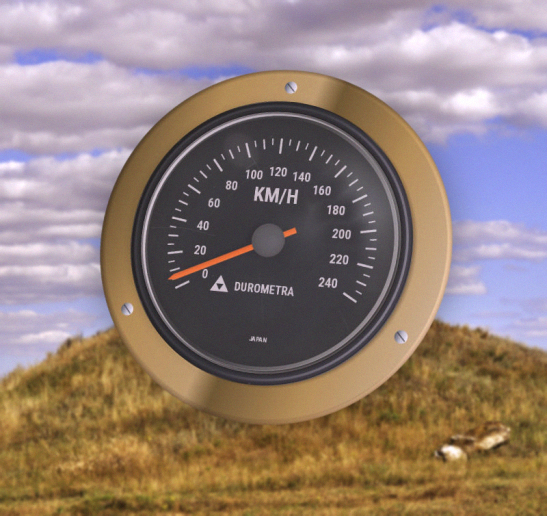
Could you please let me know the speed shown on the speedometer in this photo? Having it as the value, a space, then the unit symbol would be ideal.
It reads 5 km/h
